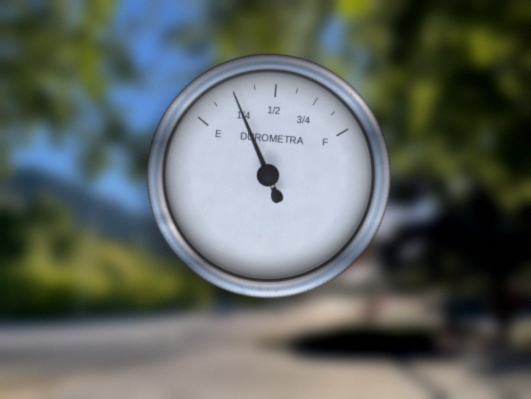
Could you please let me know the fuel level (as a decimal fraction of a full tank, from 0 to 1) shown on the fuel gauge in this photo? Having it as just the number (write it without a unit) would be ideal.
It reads 0.25
